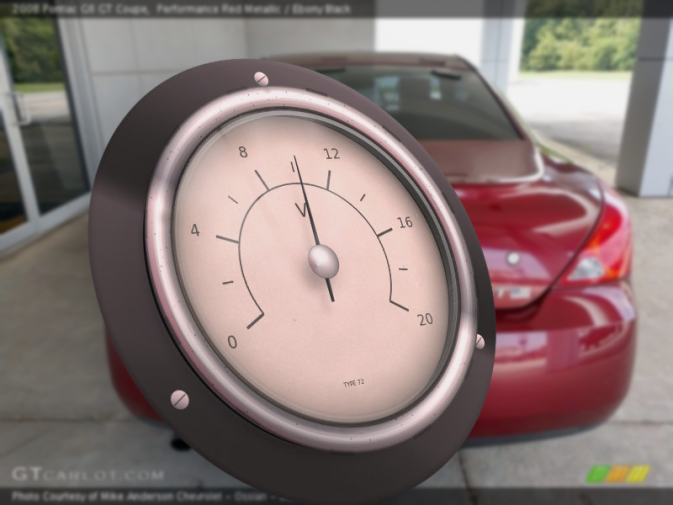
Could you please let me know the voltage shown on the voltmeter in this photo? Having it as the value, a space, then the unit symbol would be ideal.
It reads 10 V
